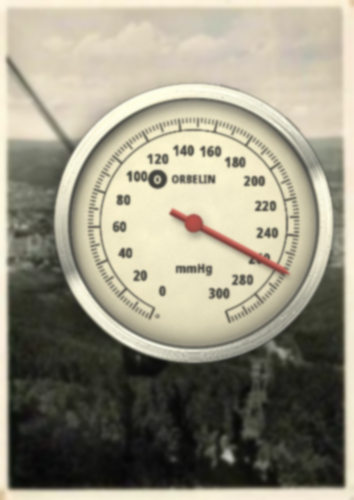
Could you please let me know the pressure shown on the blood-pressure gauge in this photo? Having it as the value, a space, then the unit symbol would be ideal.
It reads 260 mmHg
